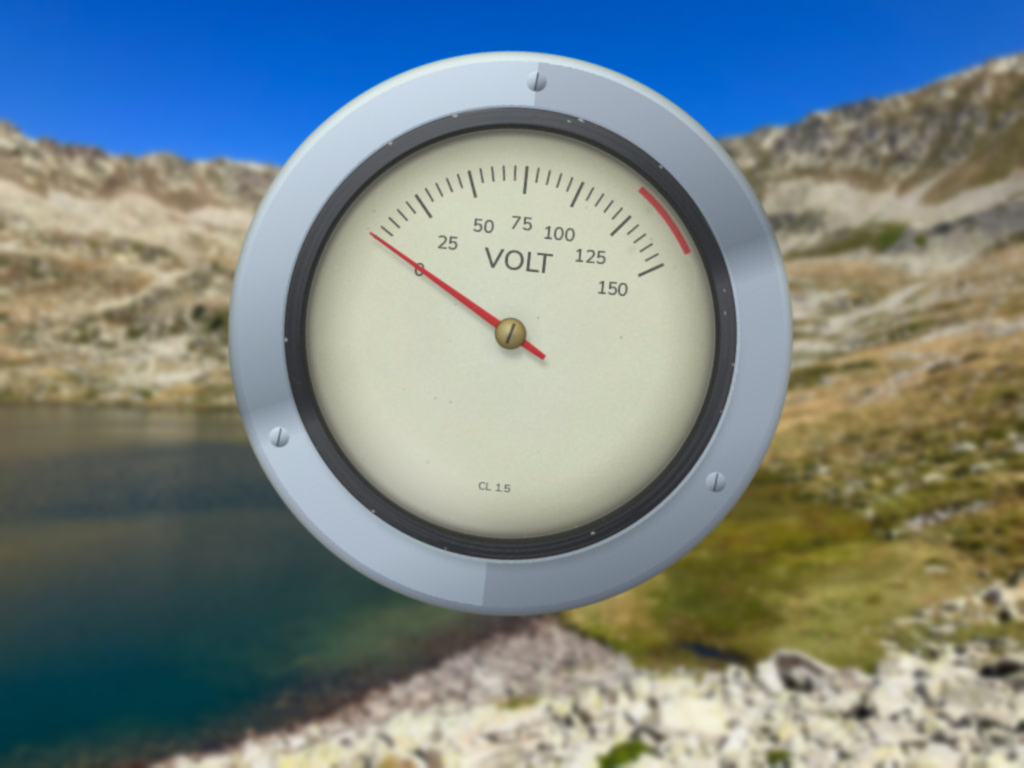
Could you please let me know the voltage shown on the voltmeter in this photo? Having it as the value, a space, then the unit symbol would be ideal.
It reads 0 V
